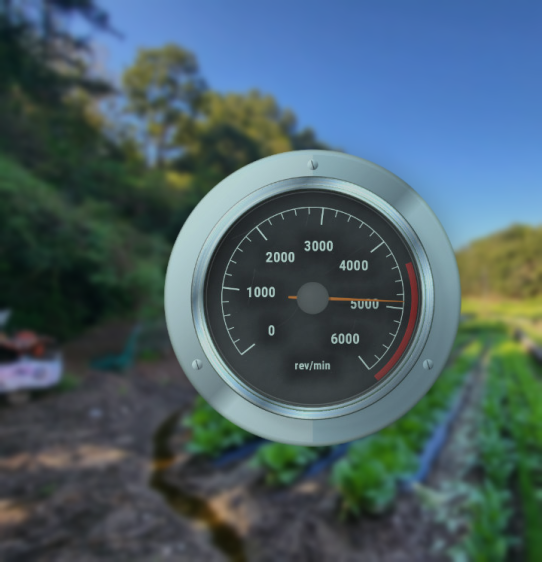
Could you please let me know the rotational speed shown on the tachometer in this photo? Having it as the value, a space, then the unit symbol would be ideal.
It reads 4900 rpm
